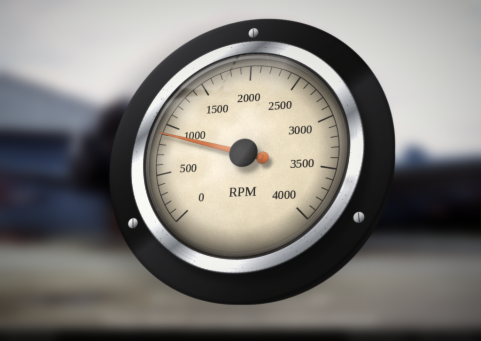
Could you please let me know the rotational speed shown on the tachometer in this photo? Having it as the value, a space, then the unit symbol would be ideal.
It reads 900 rpm
